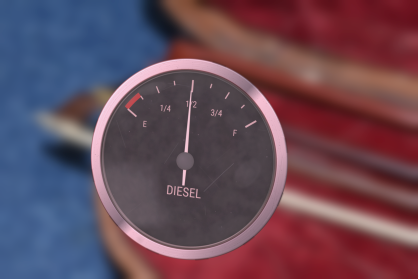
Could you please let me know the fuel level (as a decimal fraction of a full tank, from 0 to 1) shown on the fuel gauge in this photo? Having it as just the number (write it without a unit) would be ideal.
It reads 0.5
